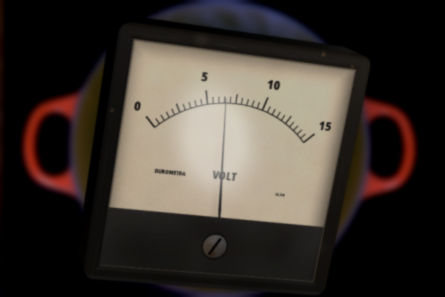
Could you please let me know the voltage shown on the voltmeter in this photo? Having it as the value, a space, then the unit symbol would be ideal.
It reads 6.5 V
